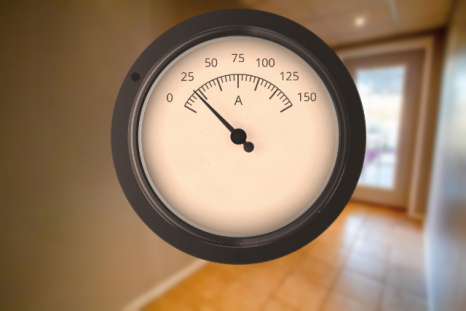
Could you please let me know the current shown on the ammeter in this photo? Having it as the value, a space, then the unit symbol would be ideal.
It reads 20 A
